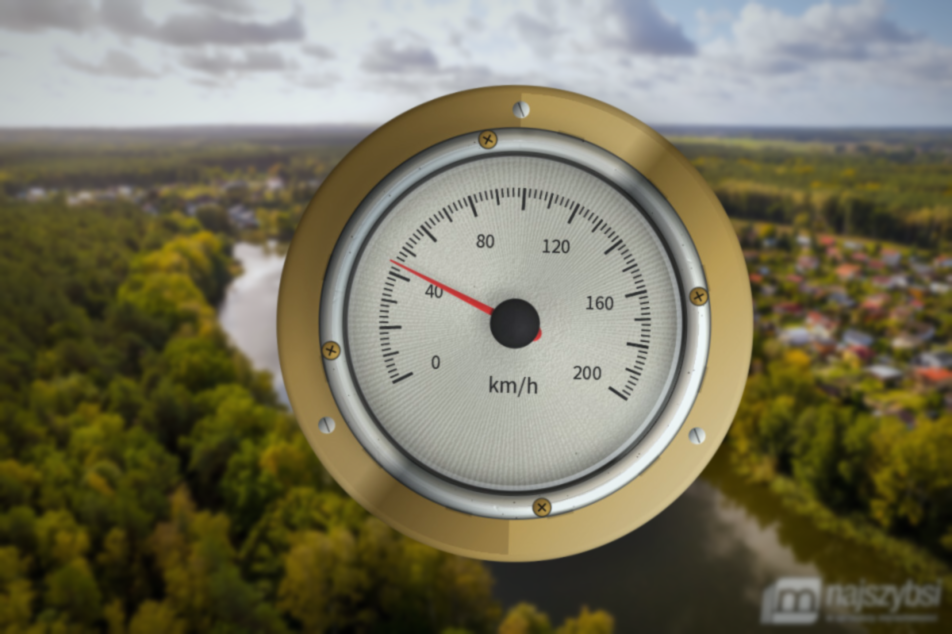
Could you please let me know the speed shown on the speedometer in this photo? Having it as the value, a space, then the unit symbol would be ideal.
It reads 44 km/h
